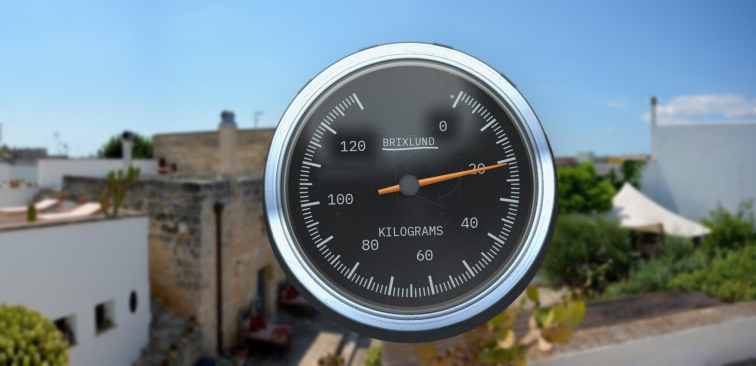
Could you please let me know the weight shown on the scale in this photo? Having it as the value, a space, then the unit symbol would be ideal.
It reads 21 kg
